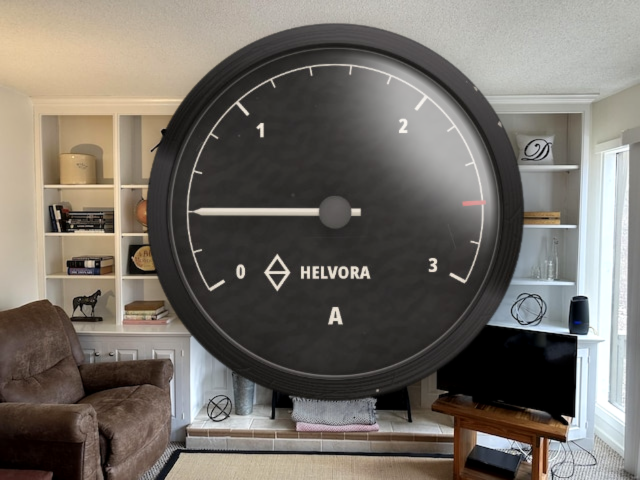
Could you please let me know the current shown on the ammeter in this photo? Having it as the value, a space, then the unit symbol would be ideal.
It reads 0.4 A
